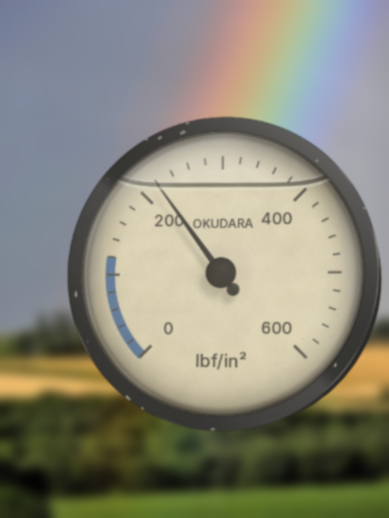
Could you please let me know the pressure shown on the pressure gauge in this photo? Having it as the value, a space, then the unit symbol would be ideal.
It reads 220 psi
